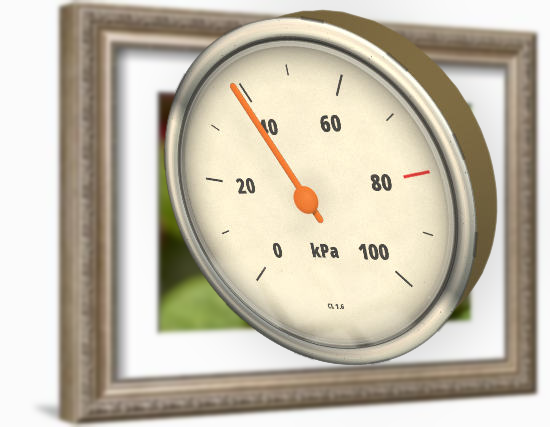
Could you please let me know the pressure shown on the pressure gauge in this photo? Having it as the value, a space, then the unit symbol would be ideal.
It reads 40 kPa
